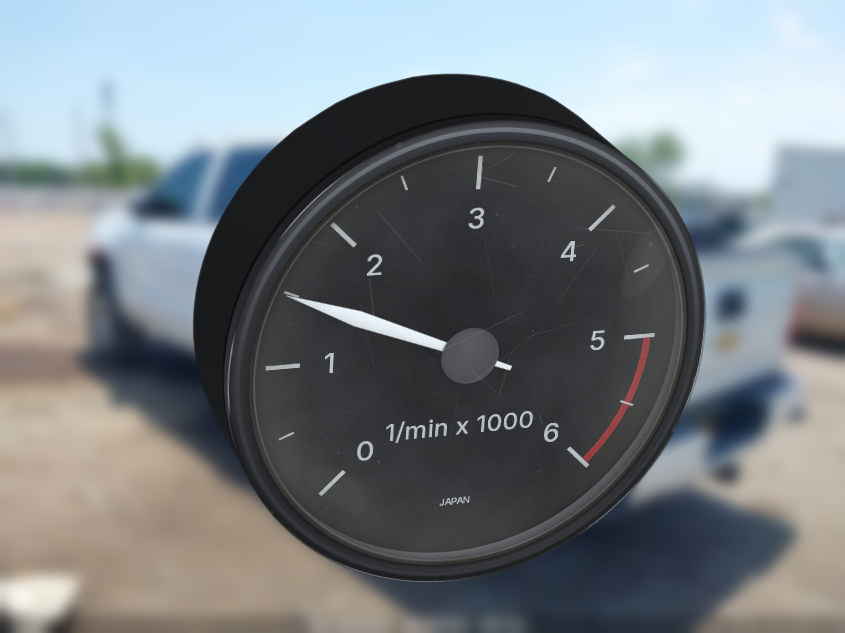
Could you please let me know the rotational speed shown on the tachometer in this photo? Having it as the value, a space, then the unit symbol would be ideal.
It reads 1500 rpm
